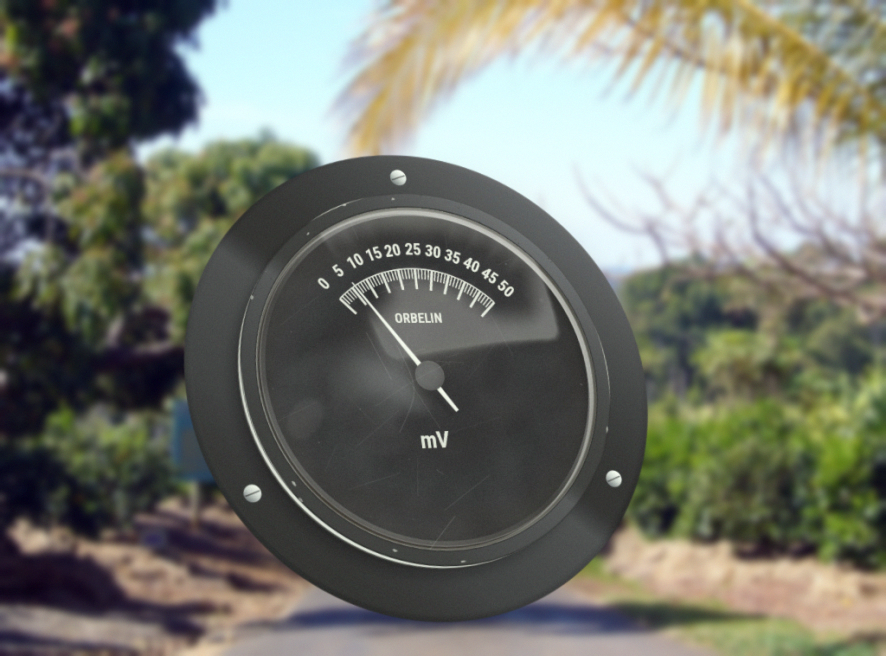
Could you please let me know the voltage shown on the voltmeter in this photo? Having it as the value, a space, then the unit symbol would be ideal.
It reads 5 mV
